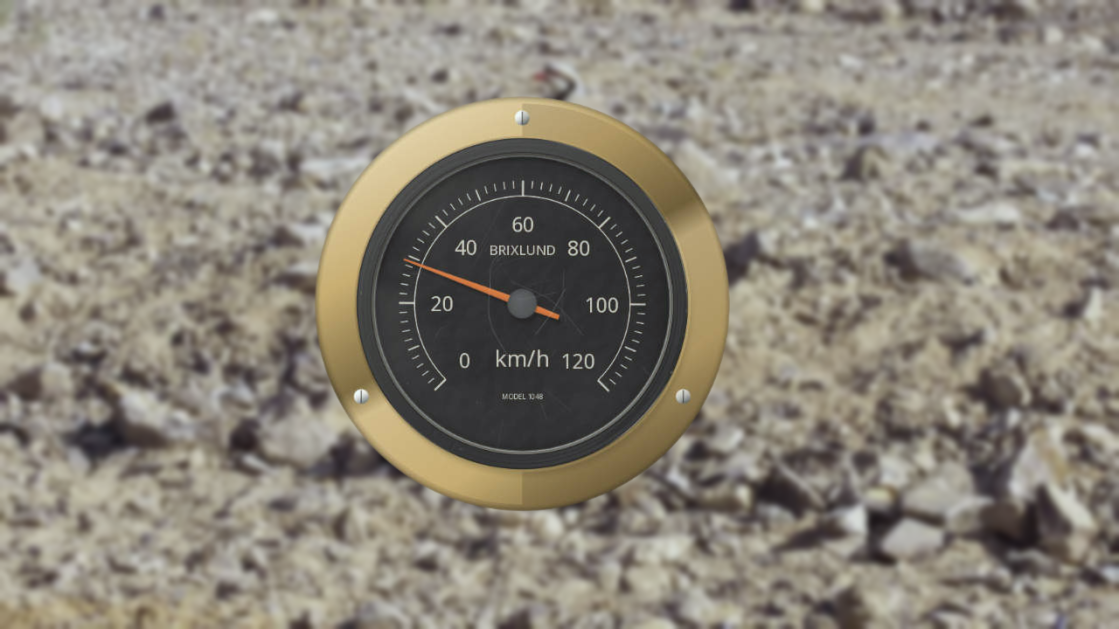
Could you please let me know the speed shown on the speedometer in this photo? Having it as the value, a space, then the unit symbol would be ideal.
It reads 29 km/h
